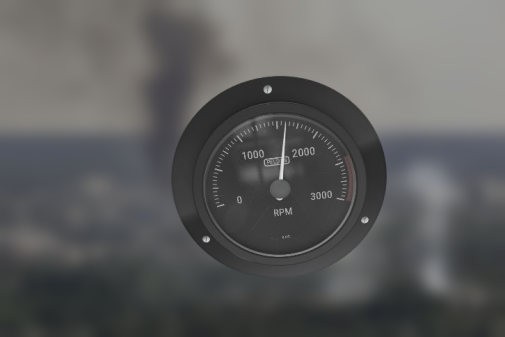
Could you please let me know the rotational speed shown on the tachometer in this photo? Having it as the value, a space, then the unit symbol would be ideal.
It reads 1600 rpm
